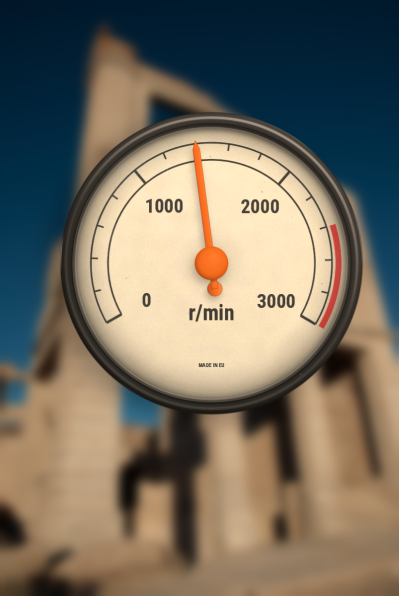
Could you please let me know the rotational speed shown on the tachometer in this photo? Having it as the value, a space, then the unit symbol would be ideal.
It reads 1400 rpm
